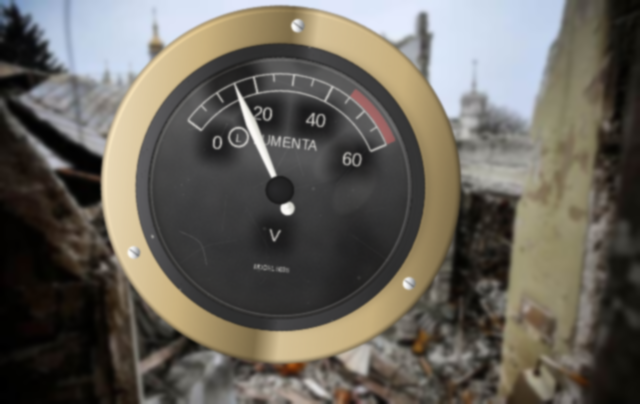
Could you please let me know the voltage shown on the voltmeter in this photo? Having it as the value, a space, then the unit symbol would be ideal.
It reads 15 V
